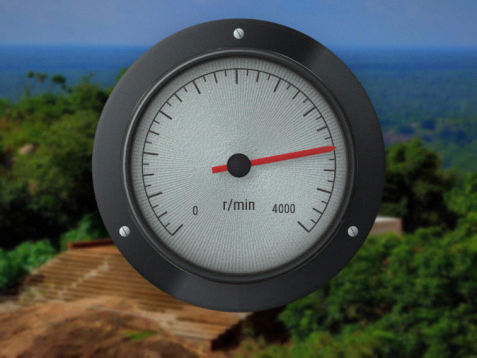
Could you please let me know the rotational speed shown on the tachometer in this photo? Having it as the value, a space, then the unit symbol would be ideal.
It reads 3200 rpm
